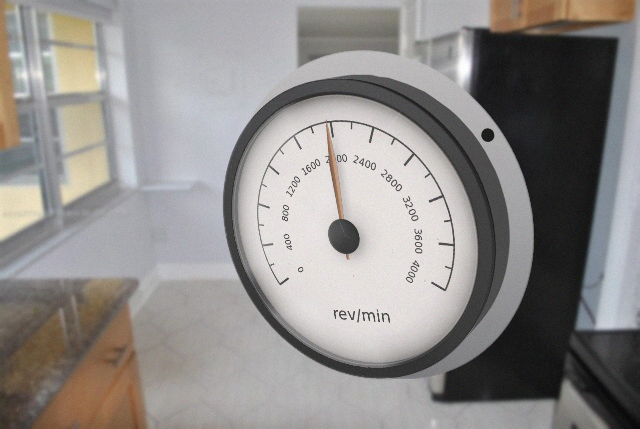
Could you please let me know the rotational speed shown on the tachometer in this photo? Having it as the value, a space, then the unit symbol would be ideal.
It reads 2000 rpm
